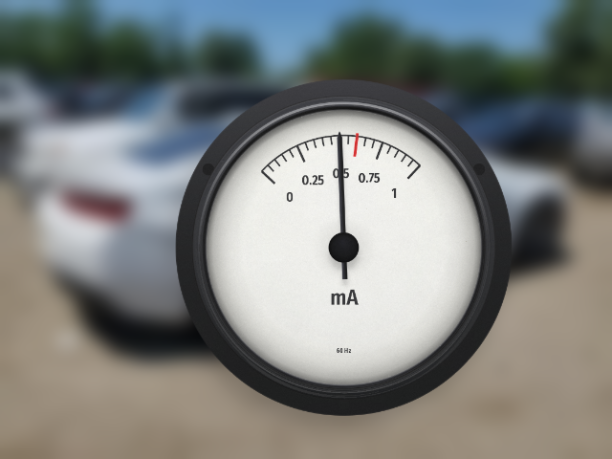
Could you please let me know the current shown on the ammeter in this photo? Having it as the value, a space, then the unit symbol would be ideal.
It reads 0.5 mA
